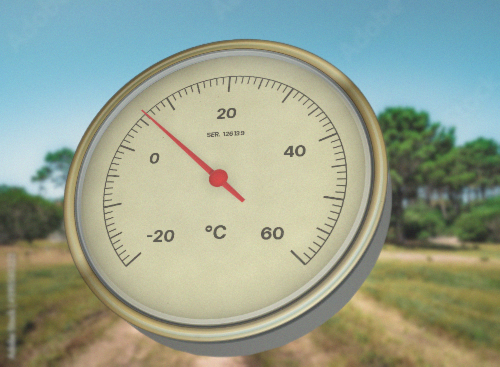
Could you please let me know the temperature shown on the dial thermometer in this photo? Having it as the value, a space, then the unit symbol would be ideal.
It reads 6 °C
